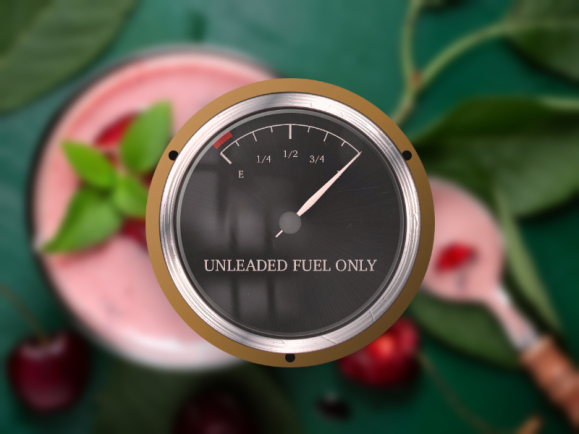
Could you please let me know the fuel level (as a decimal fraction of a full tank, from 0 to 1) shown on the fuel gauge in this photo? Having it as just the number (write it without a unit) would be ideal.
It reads 1
